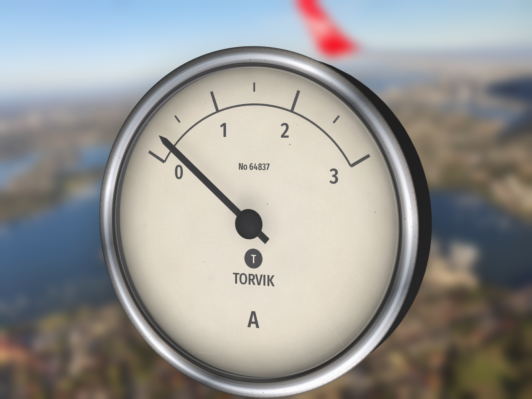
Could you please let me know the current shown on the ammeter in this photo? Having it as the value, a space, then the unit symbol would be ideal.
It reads 0.25 A
